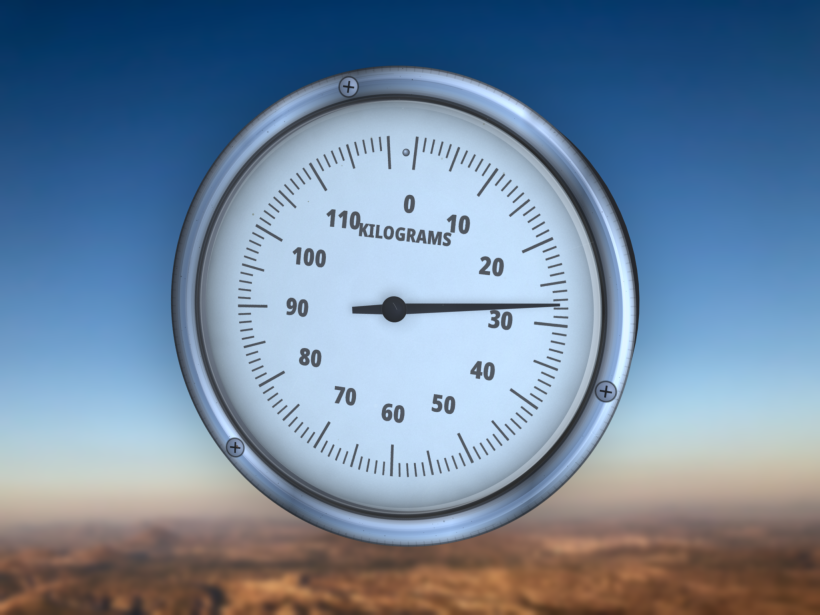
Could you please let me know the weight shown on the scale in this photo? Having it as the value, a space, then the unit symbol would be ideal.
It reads 27.5 kg
